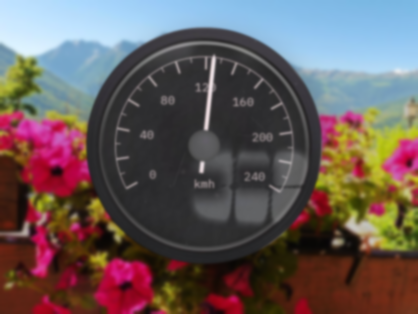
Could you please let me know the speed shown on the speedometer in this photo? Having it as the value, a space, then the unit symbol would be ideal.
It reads 125 km/h
